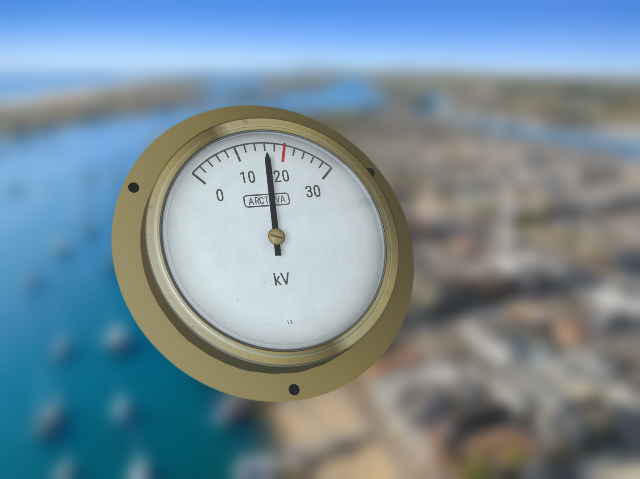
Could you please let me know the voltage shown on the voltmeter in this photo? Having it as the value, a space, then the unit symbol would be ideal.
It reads 16 kV
